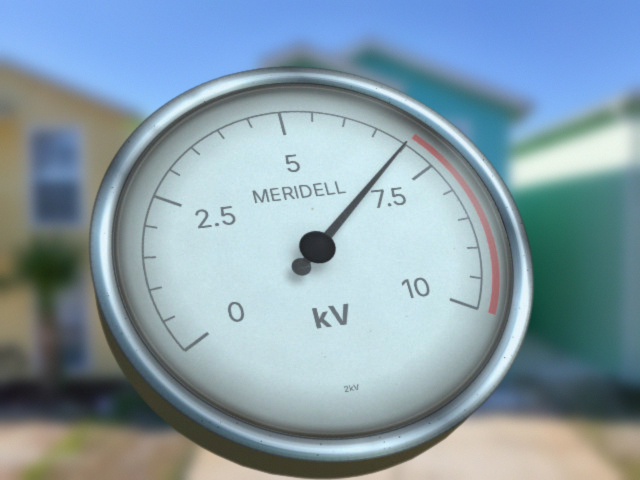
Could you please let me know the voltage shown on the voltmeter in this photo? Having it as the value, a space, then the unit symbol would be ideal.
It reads 7 kV
